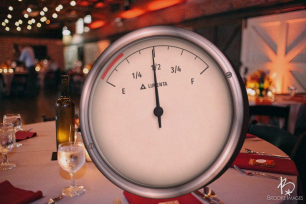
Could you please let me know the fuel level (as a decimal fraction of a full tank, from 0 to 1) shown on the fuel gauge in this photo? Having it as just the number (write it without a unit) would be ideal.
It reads 0.5
